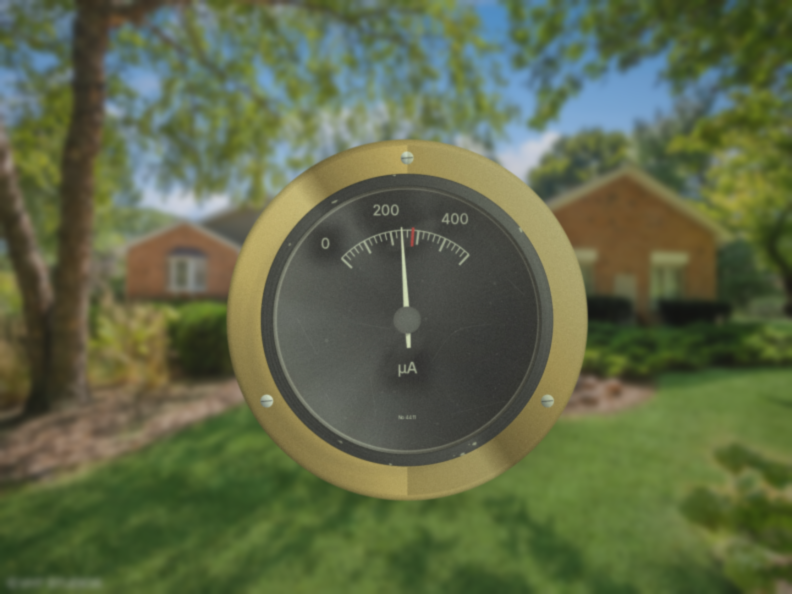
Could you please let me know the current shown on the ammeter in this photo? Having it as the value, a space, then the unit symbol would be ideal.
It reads 240 µA
